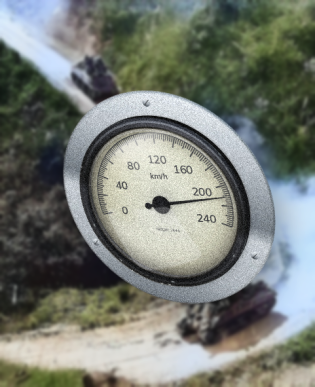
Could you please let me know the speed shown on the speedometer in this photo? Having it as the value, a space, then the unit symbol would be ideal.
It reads 210 km/h
